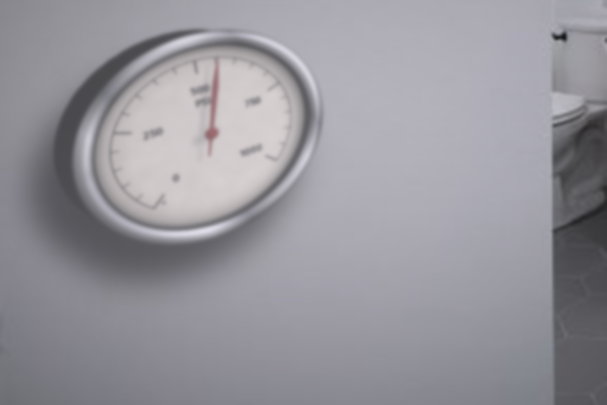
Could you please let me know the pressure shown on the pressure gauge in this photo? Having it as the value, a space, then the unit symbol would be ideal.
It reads 550 psi
